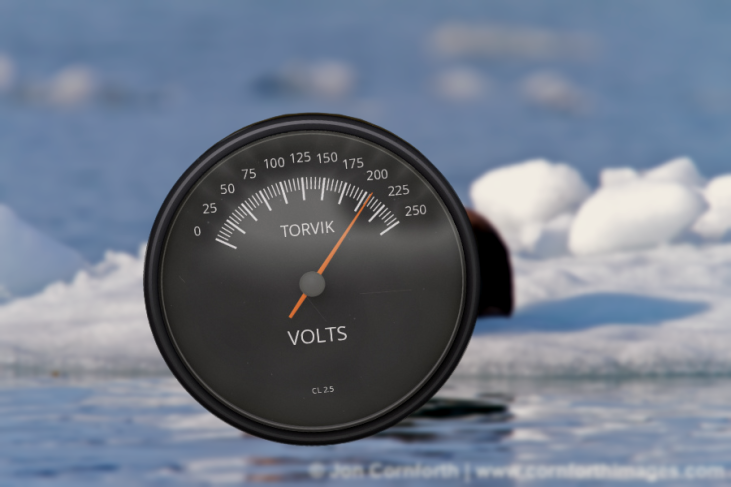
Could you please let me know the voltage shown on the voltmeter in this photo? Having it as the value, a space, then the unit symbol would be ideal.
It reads 205 V
